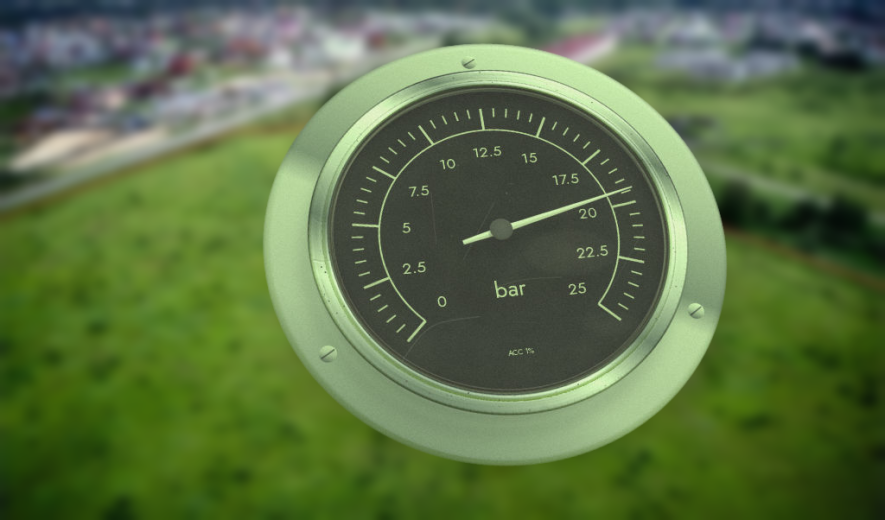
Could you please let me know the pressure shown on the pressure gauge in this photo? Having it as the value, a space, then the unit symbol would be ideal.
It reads 19.5 bar
